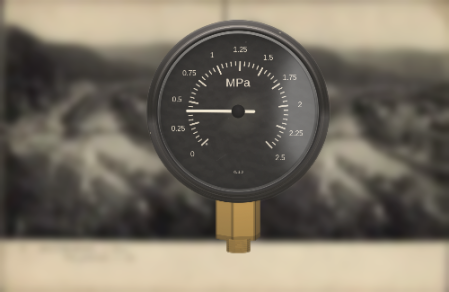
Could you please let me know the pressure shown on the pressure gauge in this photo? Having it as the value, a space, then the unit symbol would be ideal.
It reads 0.4 MPa
